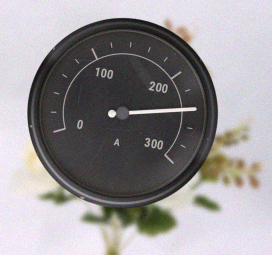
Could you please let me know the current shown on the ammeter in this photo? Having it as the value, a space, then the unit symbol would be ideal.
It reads 240 A
